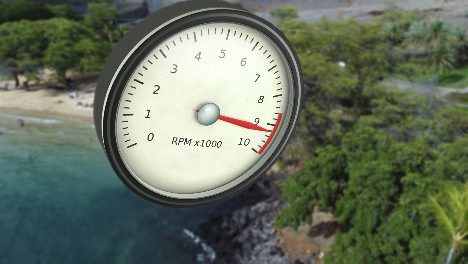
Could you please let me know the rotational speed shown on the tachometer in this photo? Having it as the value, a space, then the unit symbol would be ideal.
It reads 9200 rpm
